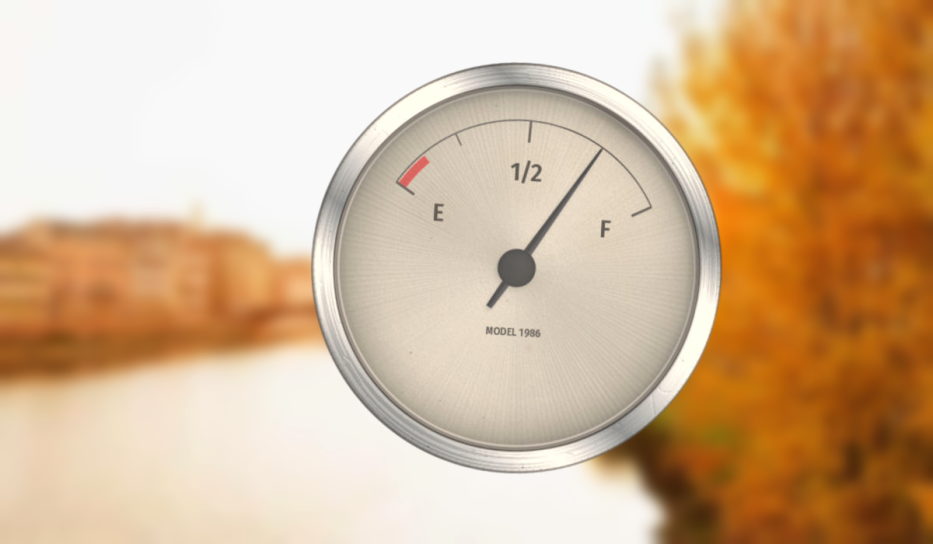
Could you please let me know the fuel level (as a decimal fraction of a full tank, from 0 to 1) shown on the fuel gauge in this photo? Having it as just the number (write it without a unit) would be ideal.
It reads 0.75
